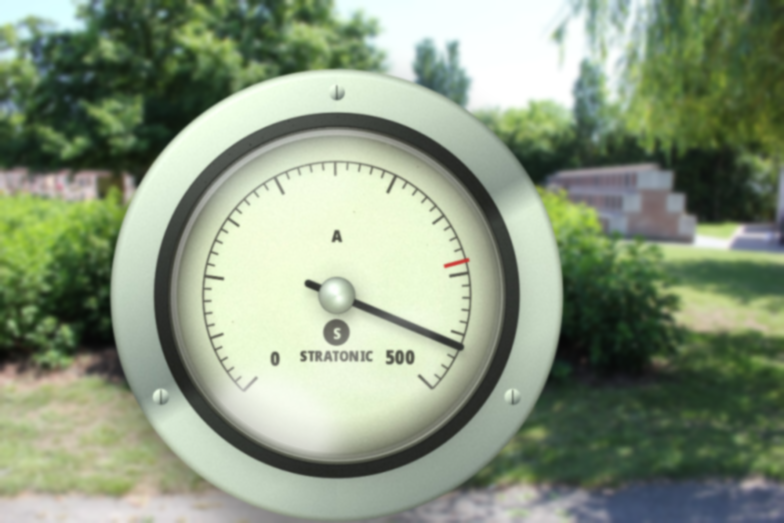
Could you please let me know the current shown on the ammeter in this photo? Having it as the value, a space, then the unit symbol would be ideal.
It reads 460 A
